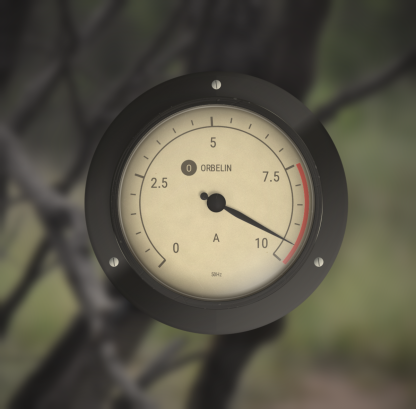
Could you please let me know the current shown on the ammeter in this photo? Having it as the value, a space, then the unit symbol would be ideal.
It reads 9.5 A
